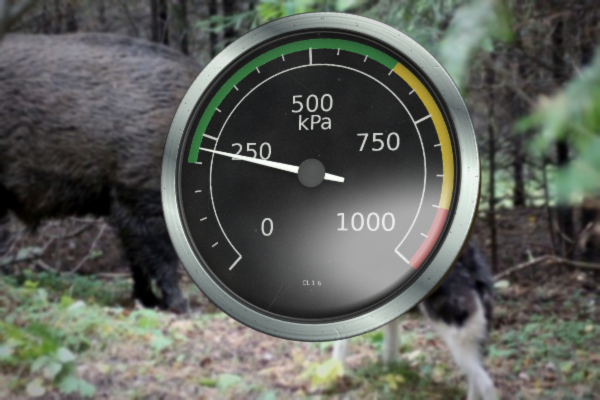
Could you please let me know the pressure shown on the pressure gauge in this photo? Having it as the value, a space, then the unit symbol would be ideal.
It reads 225 kPa
